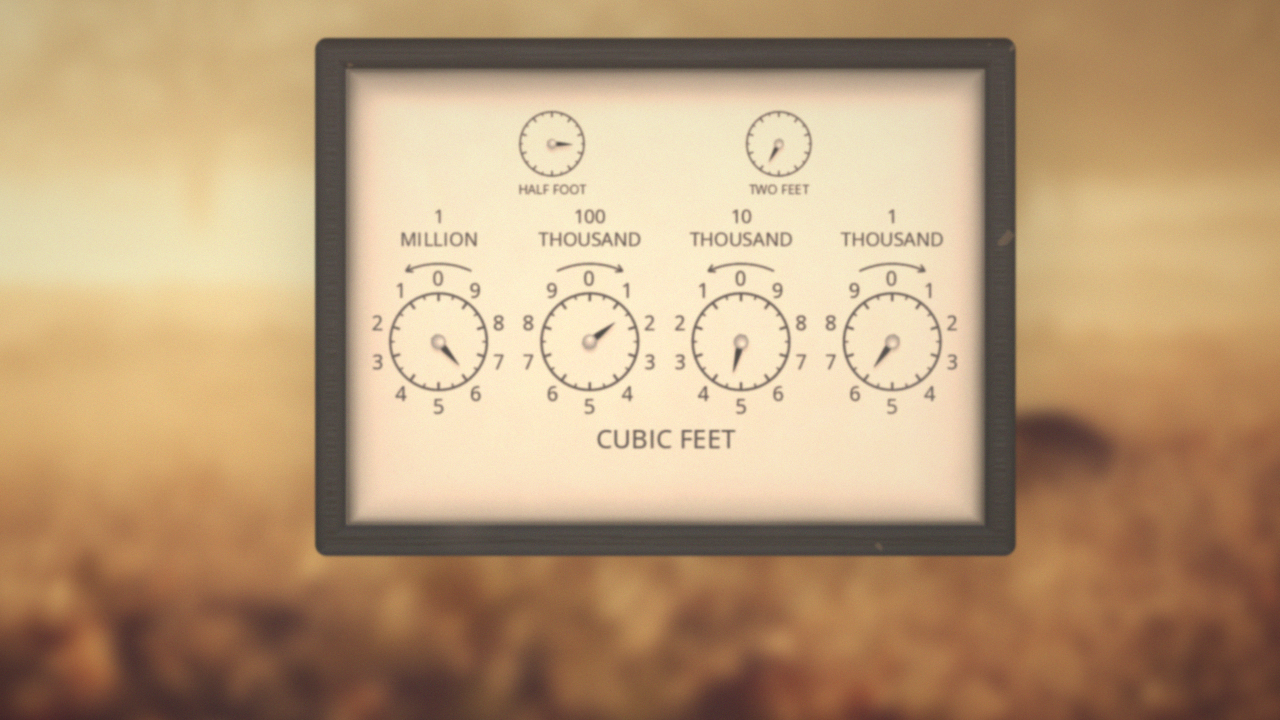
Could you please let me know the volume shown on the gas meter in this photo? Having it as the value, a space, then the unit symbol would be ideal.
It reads 614600 ft³
